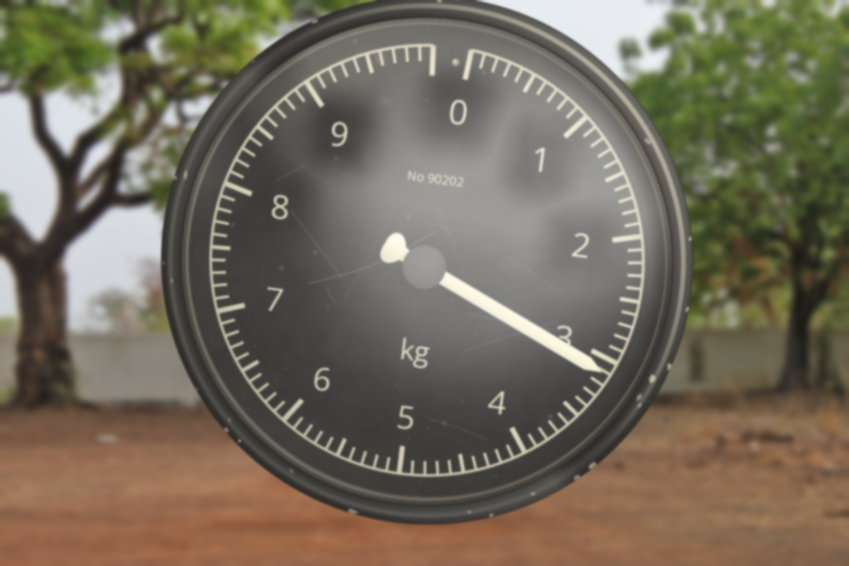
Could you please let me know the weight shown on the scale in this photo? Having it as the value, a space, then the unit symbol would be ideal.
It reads 3.1 kg
